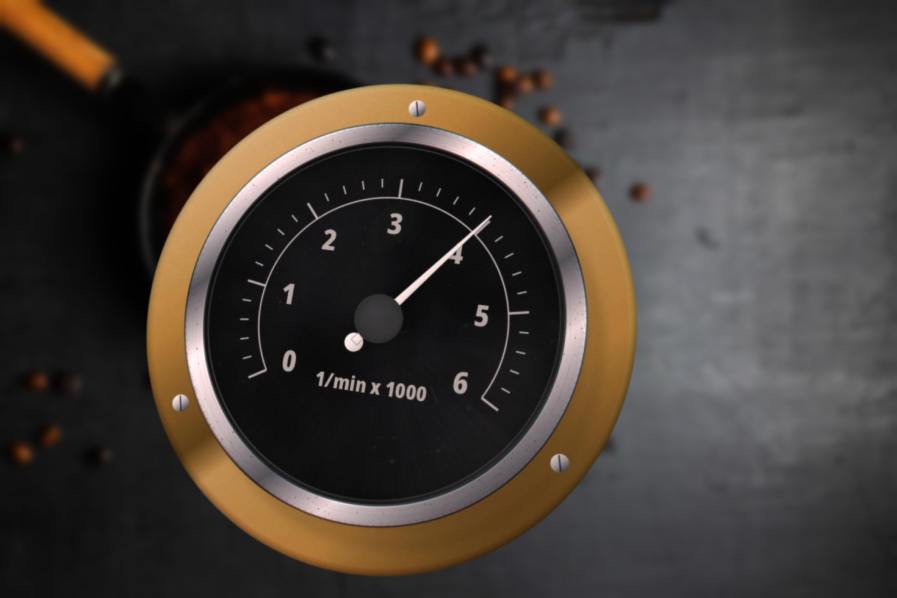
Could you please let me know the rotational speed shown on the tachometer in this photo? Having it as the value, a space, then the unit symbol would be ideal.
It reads 4000 rpm
